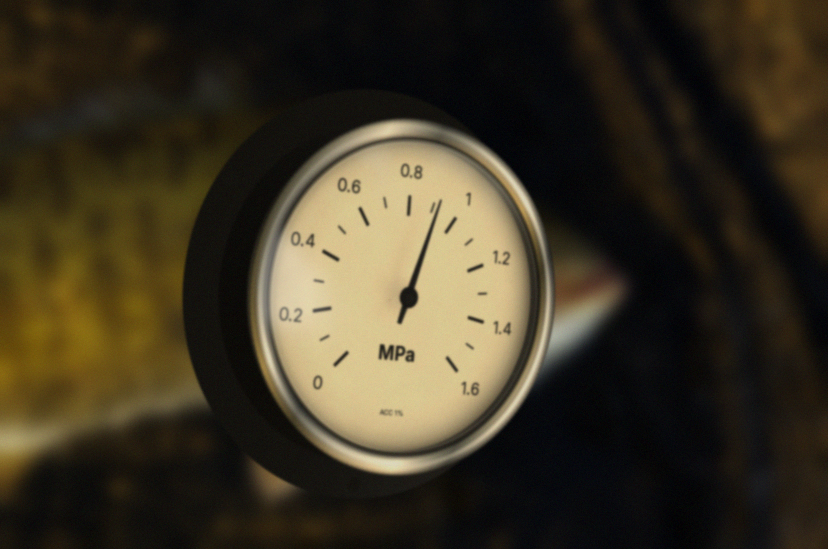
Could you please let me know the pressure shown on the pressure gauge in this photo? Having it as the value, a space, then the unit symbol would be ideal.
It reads 0.9 MPa
